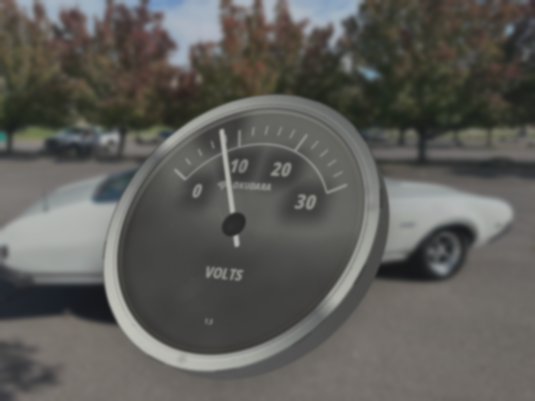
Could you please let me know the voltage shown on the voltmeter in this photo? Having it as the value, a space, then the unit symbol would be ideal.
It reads 8 V
